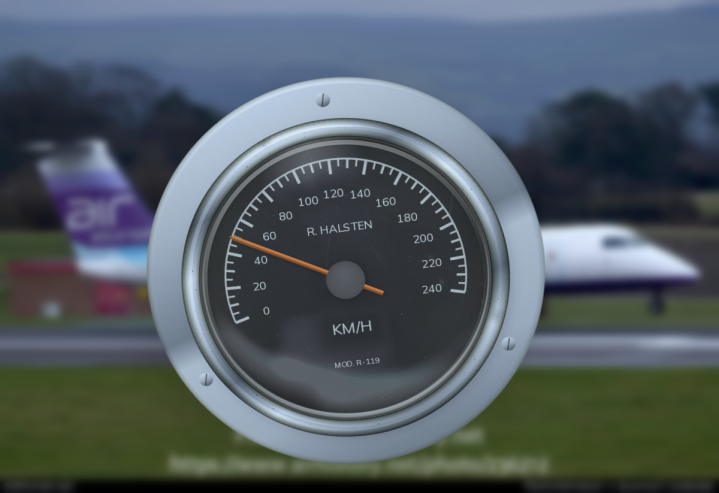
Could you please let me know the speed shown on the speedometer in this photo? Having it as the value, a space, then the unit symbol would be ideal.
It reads 50 km/h
